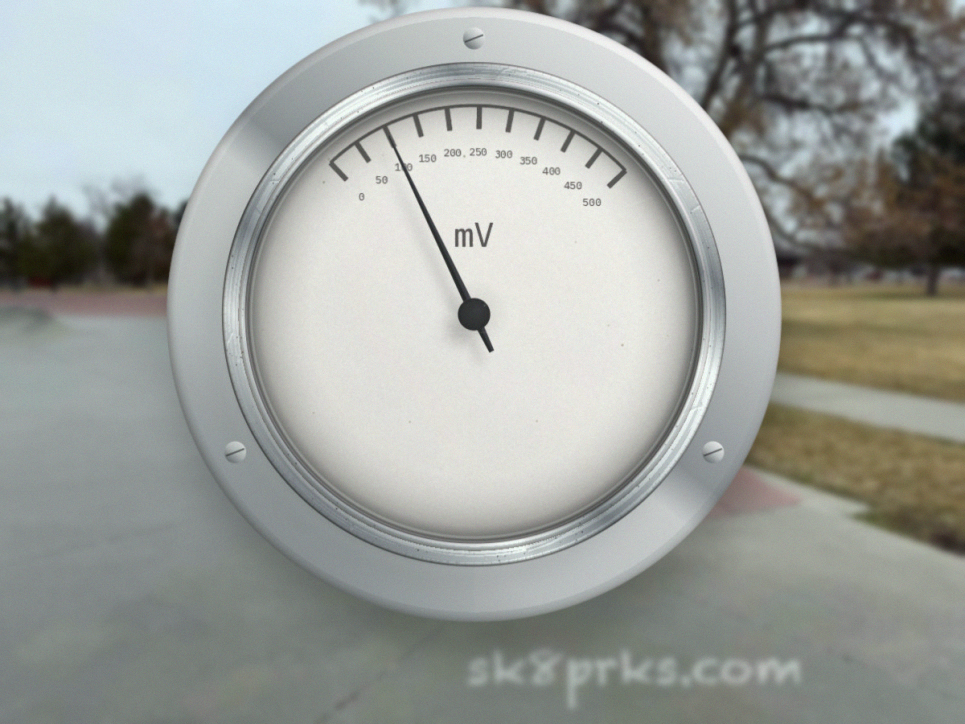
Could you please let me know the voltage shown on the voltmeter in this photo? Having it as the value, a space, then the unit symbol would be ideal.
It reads 100 mV
